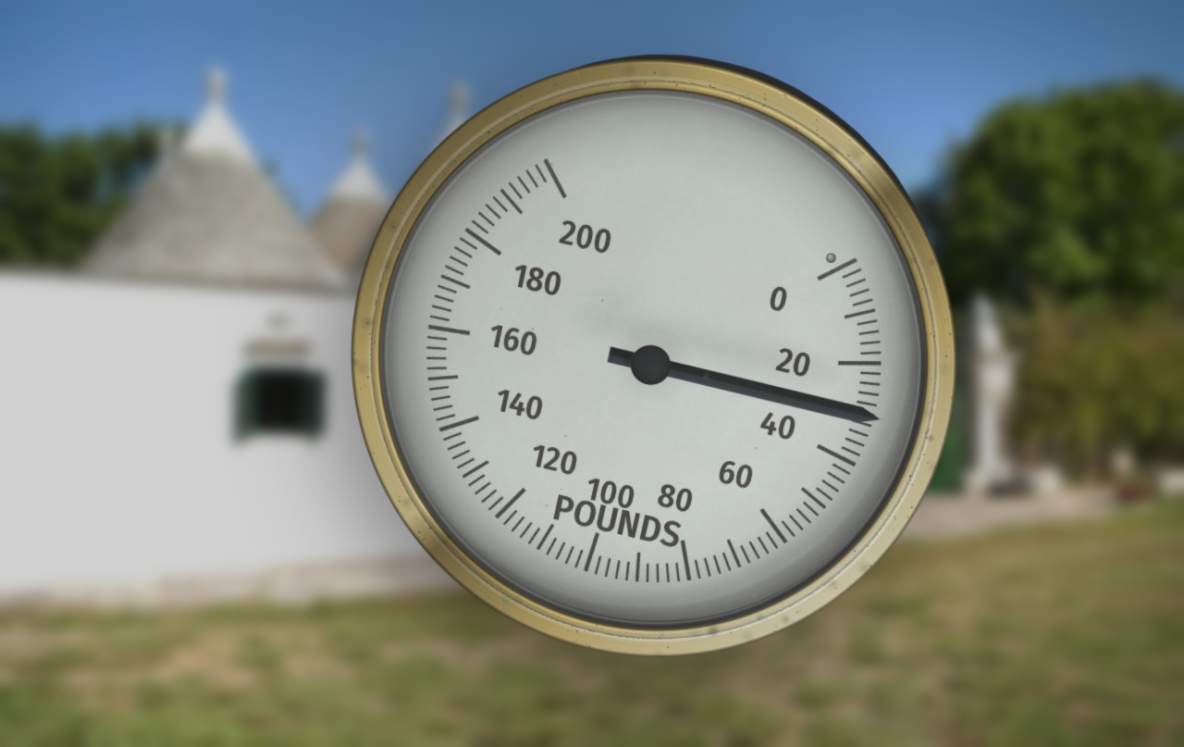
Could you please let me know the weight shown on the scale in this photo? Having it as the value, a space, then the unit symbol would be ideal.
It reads 30 lb
